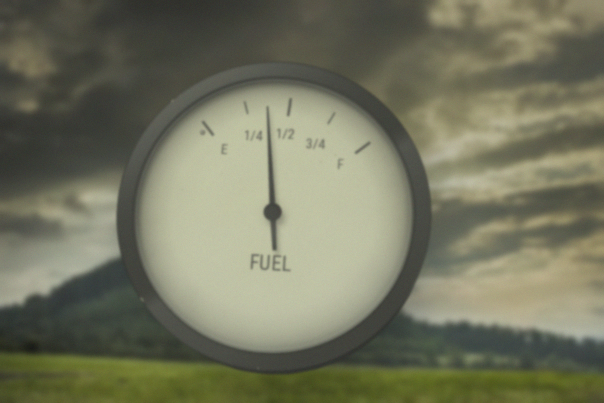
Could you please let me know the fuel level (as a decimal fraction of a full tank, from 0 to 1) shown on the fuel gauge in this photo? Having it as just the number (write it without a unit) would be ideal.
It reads 0.375
